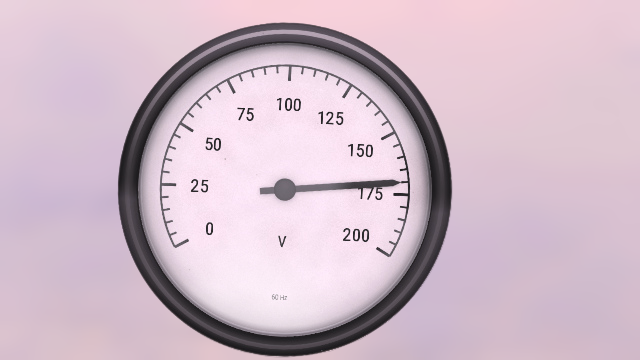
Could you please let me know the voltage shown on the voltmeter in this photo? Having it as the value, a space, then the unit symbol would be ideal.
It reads 170 V
